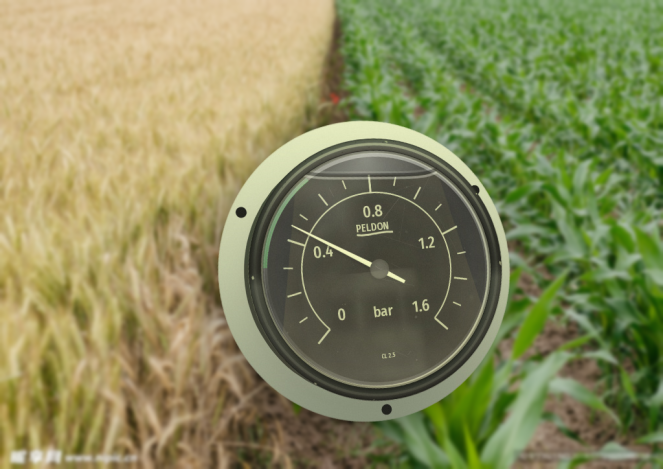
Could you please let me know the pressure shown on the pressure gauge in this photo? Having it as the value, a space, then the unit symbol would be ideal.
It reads 0.45 bar
